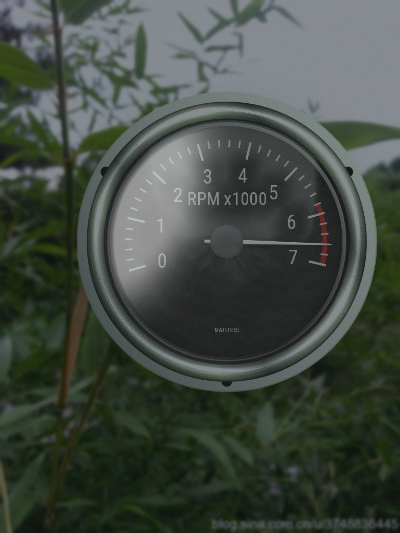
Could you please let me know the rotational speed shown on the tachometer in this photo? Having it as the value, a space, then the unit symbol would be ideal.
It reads 6600 rpm
